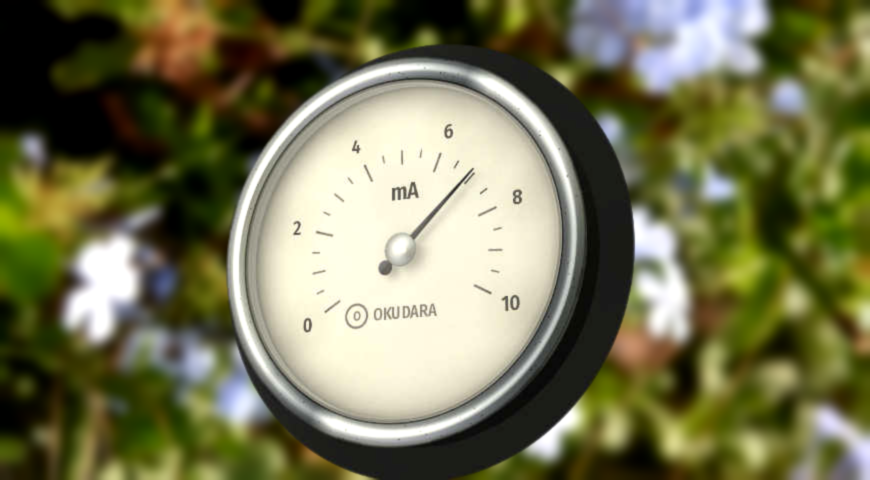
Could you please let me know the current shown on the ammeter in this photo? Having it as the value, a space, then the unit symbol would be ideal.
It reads 7 mA
